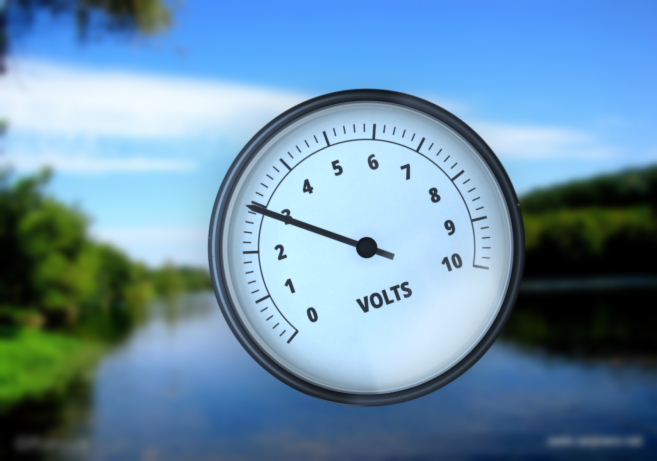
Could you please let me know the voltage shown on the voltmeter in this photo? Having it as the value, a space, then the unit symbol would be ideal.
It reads 2.9 V
